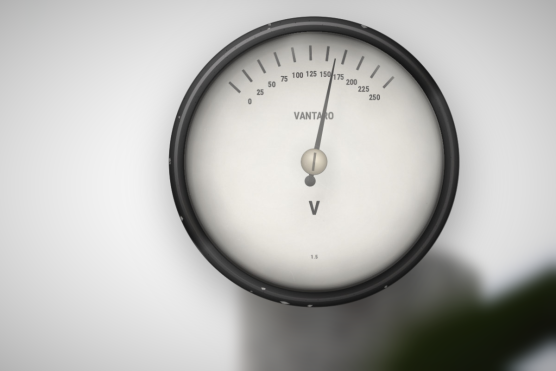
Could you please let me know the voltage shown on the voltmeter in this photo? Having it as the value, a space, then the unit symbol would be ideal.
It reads 162.5 V
